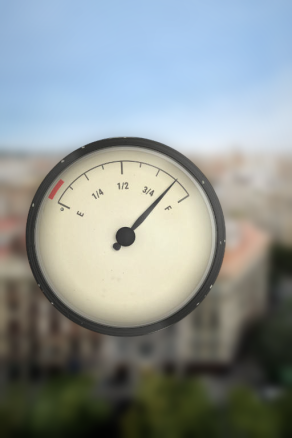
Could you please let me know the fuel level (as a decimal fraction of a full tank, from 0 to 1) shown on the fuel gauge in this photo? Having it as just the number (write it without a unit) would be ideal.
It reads 0.875
